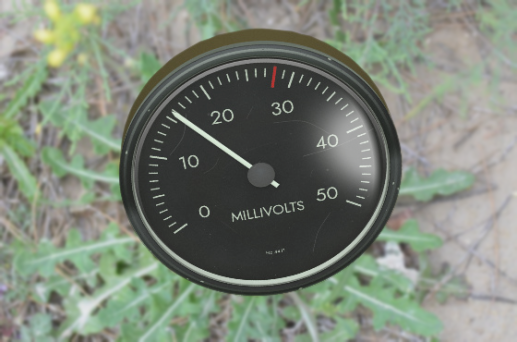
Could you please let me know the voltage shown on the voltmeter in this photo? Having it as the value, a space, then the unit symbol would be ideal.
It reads 16 mV
